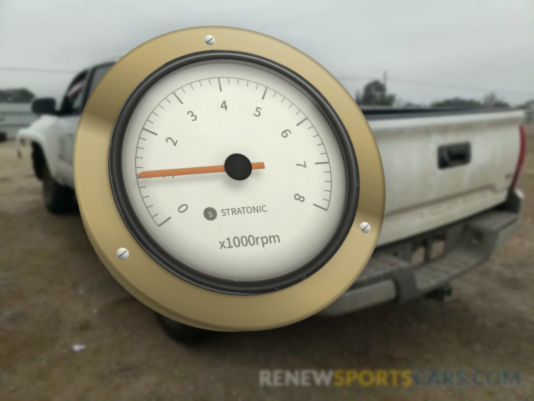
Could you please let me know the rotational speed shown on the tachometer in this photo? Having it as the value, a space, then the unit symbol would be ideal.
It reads 1000 rpm
